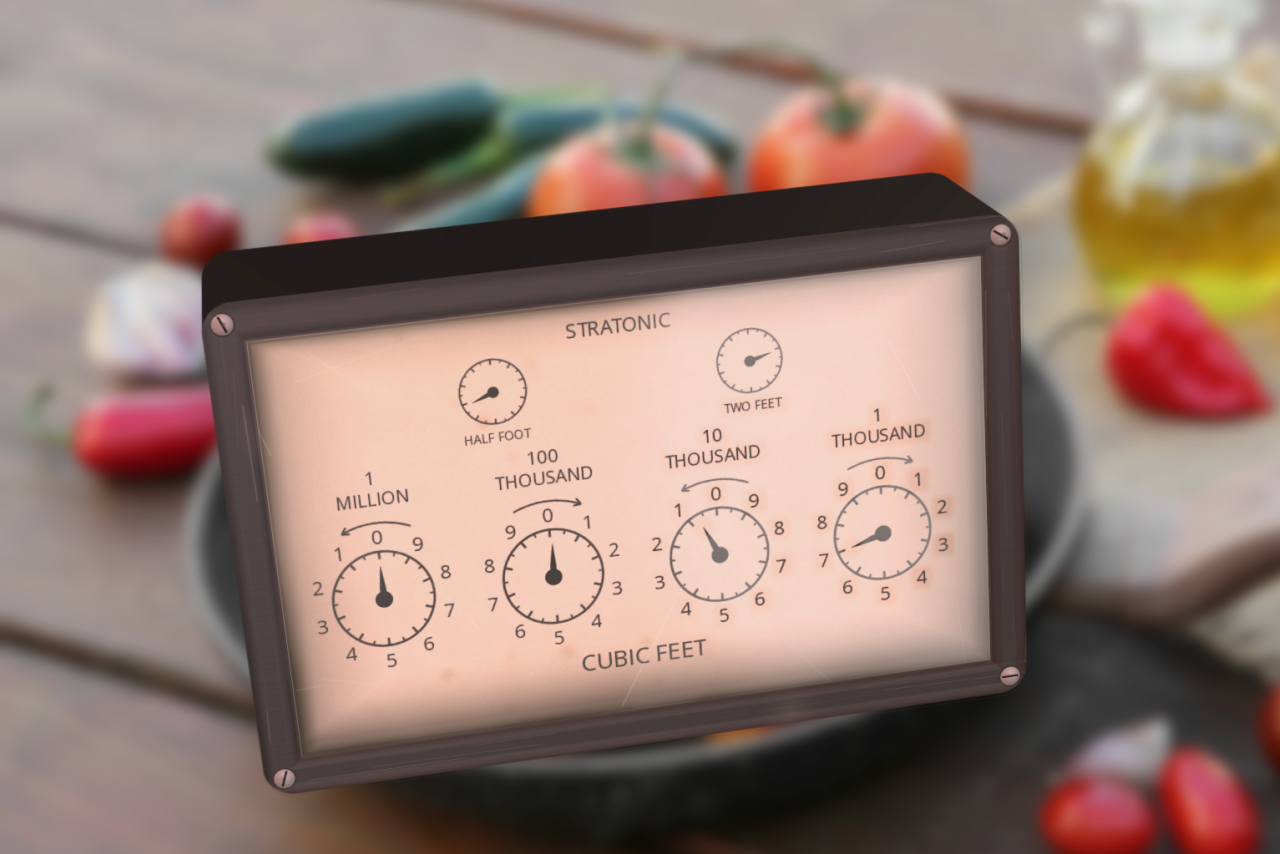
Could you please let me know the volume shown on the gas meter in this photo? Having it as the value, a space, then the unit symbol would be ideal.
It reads 700 ft³
